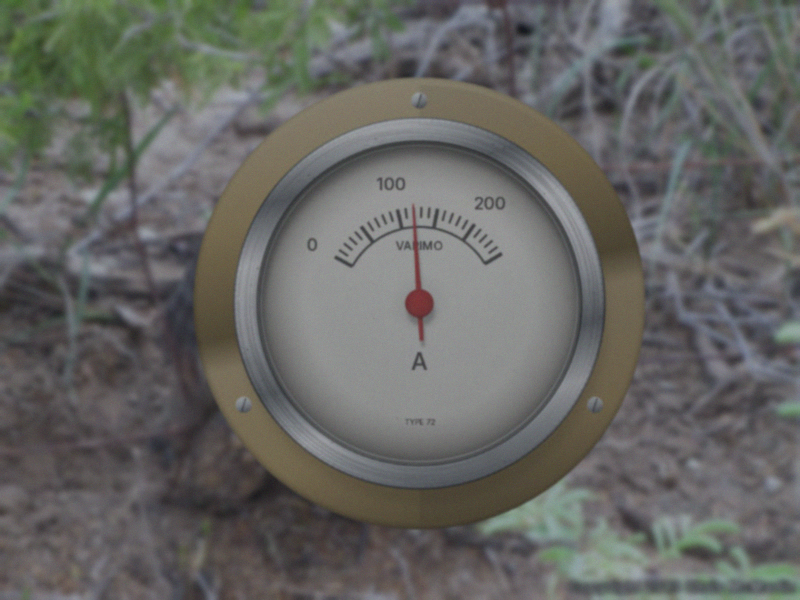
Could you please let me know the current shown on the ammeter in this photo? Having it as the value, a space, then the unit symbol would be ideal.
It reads 120 A
